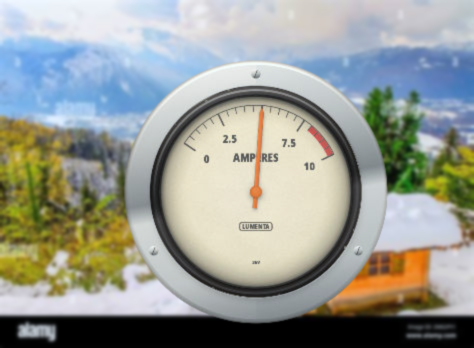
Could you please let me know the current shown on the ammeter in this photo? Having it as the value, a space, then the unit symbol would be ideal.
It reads 5 A
